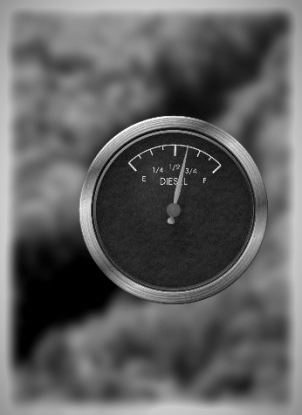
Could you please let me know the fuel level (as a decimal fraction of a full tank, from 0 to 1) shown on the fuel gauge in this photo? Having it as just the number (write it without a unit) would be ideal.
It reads 0.625
